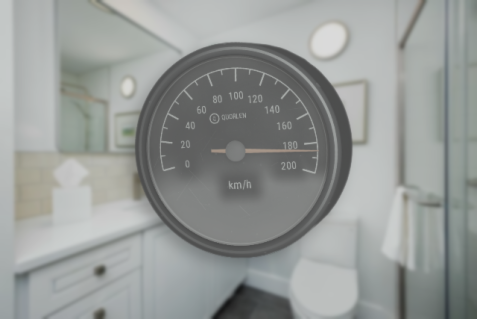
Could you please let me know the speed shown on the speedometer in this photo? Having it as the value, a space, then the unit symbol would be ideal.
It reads 185 km/h
